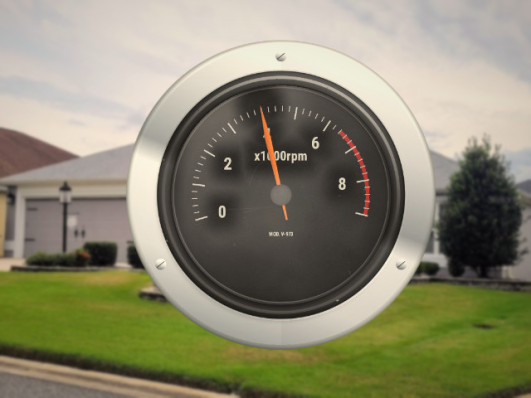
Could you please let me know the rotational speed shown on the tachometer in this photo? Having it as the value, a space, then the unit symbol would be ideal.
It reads 4000 rpm
